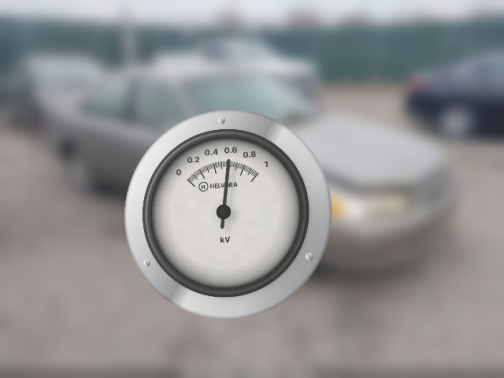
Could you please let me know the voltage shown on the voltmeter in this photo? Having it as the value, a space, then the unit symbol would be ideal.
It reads 0.6 kV
